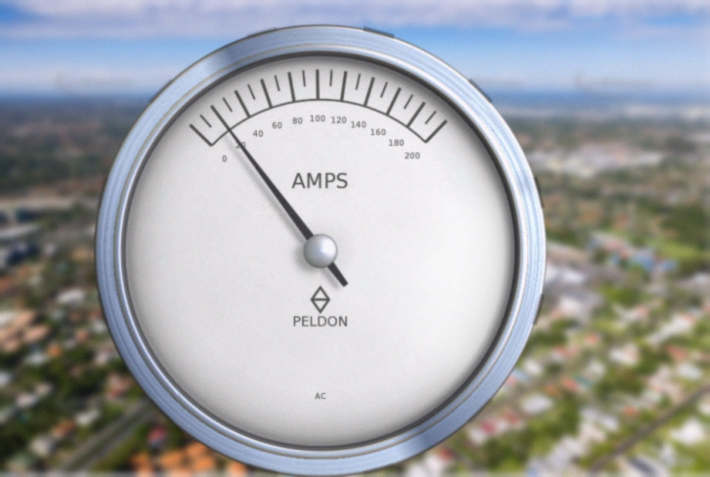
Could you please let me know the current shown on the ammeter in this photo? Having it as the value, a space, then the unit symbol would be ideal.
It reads 20 A
